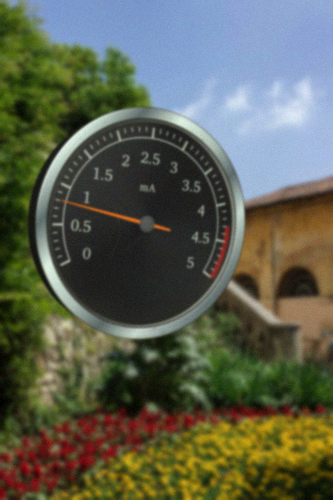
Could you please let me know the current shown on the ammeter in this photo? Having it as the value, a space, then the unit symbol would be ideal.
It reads 0.8 mA
